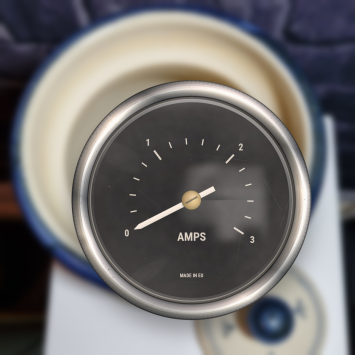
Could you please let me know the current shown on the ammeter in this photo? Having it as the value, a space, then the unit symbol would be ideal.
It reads 0 A
